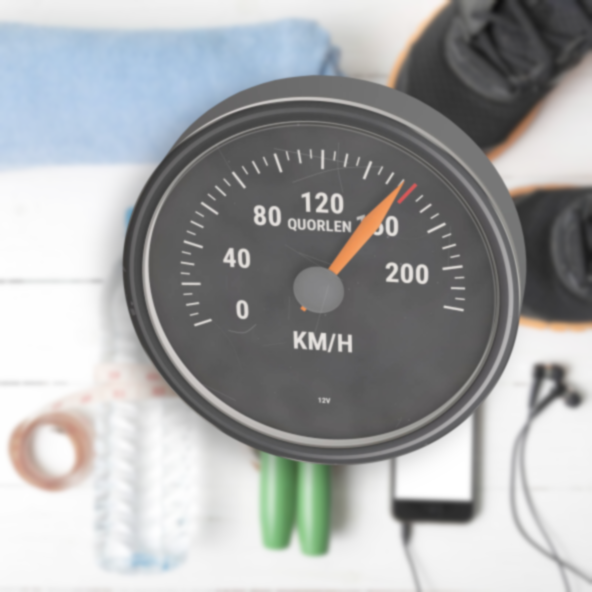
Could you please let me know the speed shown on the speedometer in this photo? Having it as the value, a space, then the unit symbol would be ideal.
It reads 155 km/h
